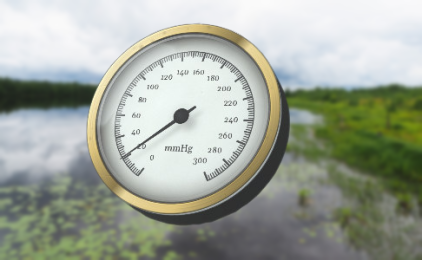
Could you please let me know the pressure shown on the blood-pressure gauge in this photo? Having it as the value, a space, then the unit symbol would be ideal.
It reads 20 mmHg
